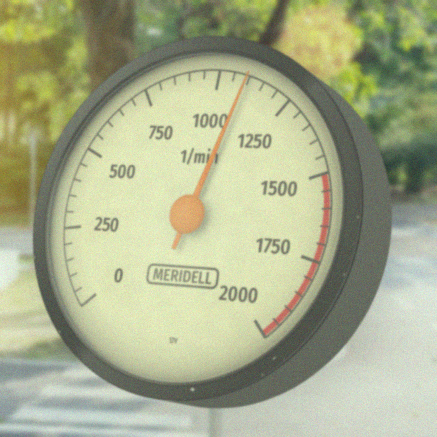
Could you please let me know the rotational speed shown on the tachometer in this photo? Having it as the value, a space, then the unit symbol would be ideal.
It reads 1100 rpm
